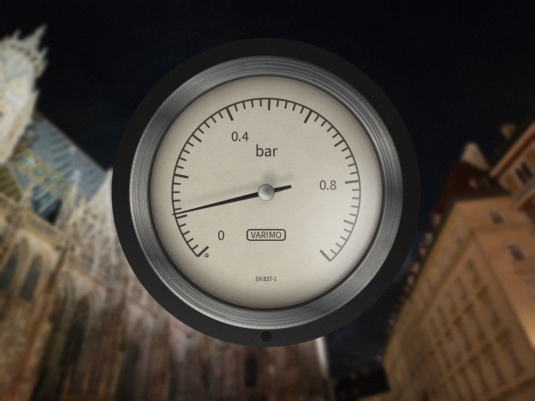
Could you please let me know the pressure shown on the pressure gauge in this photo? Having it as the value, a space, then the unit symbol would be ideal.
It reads 0.11 bar
